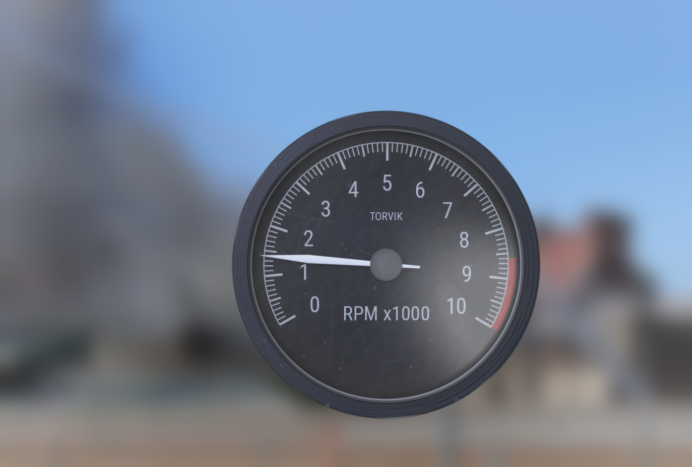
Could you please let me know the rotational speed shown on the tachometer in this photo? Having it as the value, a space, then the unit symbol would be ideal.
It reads 1400 rpm
